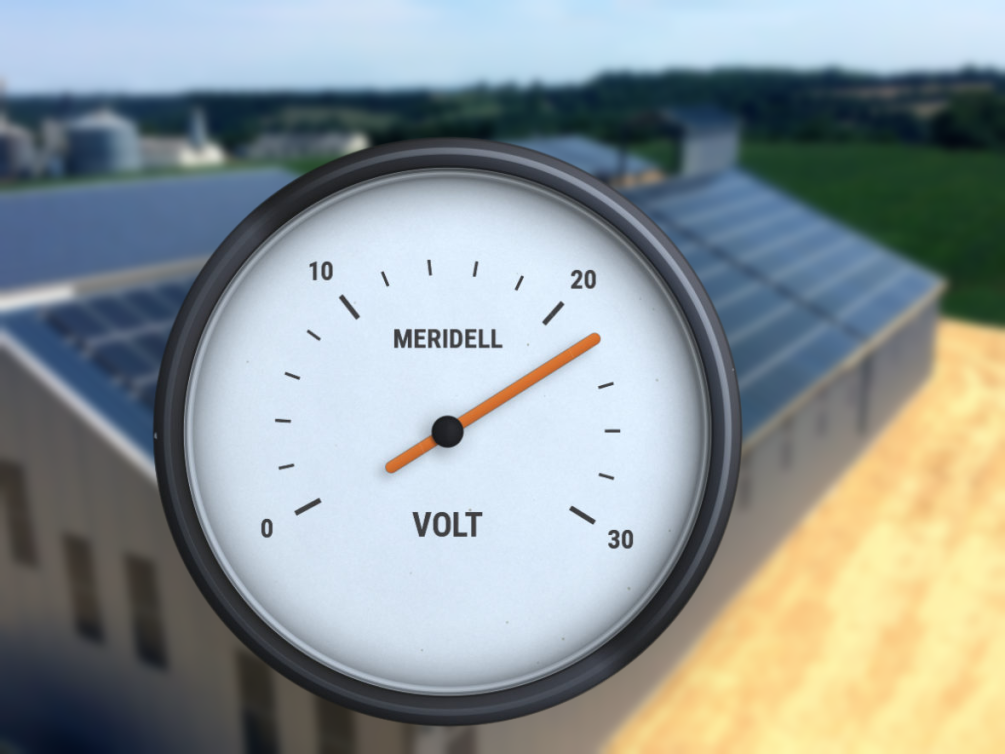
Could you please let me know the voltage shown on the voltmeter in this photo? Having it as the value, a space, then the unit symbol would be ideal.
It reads 22 V
